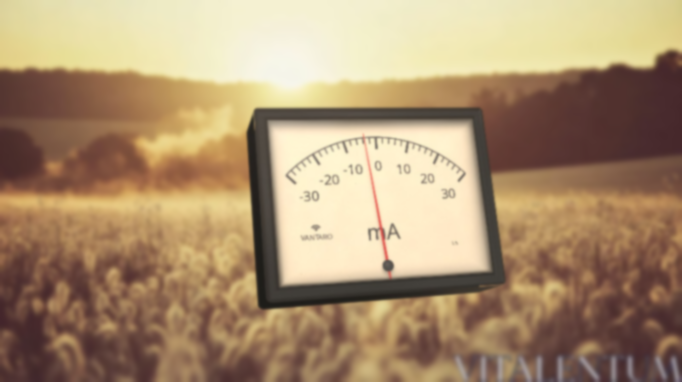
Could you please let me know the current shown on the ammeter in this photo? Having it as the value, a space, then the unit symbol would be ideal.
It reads -4 mA
